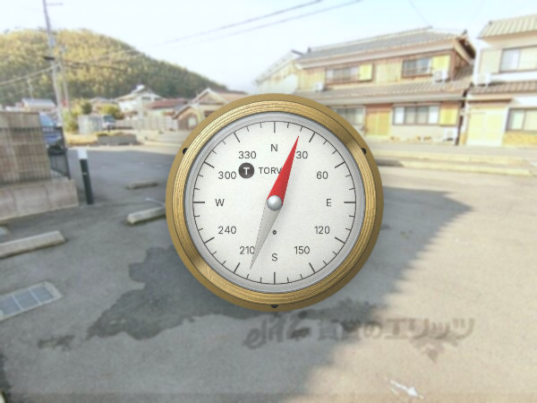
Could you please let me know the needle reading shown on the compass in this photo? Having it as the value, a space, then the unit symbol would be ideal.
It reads 20 °
